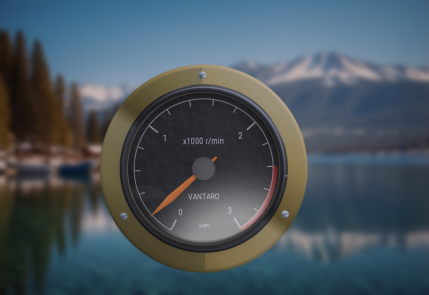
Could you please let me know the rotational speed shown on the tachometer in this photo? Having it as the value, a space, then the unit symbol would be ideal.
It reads 200 rpm
